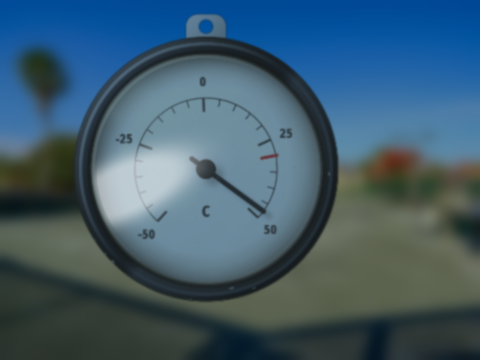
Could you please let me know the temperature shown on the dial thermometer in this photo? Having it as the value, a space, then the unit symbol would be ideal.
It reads 47.5 °C
